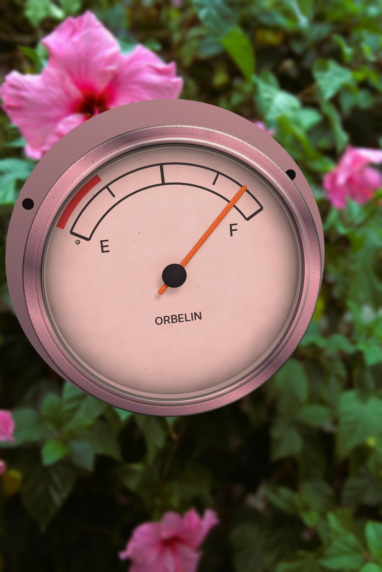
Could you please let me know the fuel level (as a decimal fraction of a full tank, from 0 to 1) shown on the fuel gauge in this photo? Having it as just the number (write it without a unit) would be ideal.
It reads 0.875
